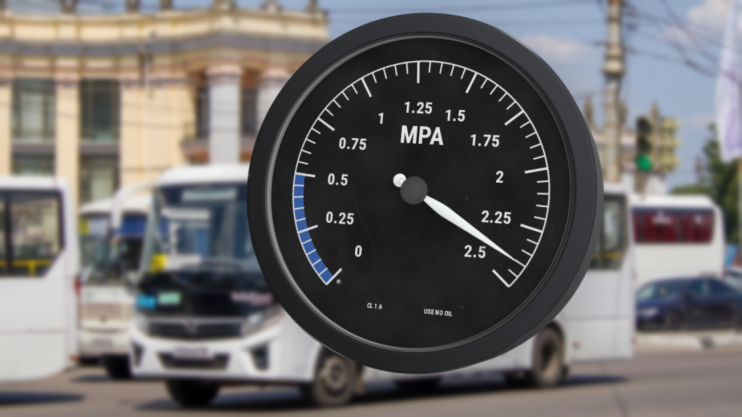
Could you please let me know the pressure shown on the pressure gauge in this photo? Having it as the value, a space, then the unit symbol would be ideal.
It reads 2.4 MPa
